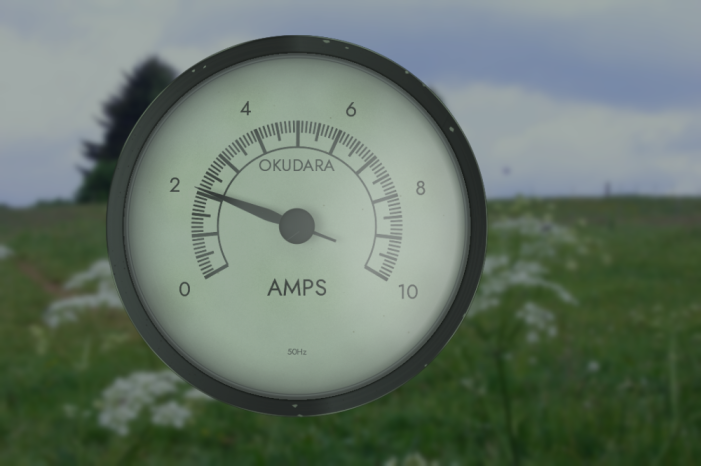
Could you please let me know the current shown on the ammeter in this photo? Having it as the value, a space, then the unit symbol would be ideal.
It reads 2.1 A
